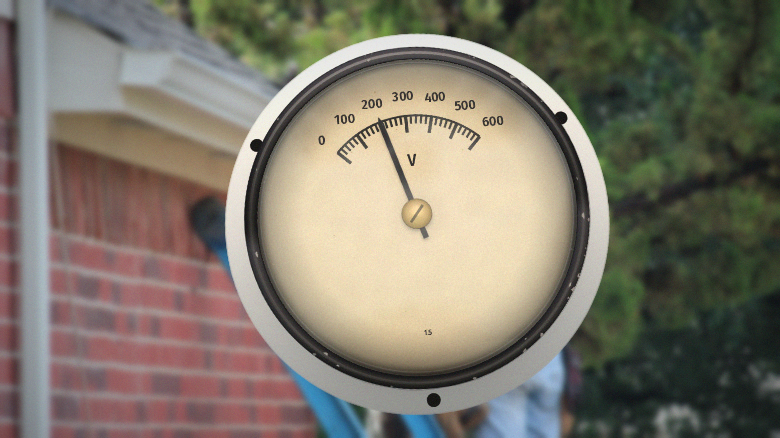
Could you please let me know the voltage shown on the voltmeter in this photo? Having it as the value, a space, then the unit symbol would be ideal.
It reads 200 V
